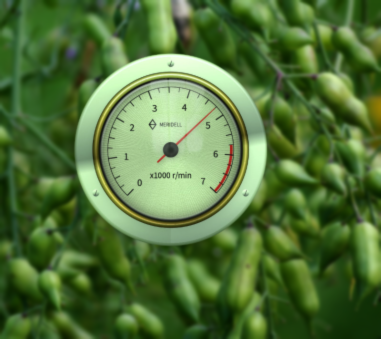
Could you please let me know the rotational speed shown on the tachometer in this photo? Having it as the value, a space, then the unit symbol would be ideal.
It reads 4750 rpm
